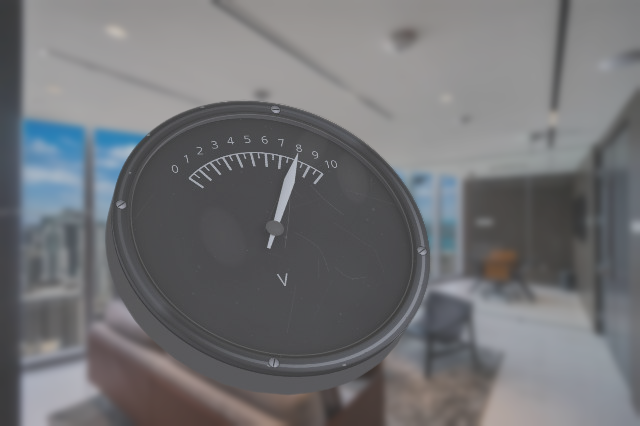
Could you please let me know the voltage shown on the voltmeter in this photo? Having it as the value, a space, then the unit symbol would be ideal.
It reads 8 V
